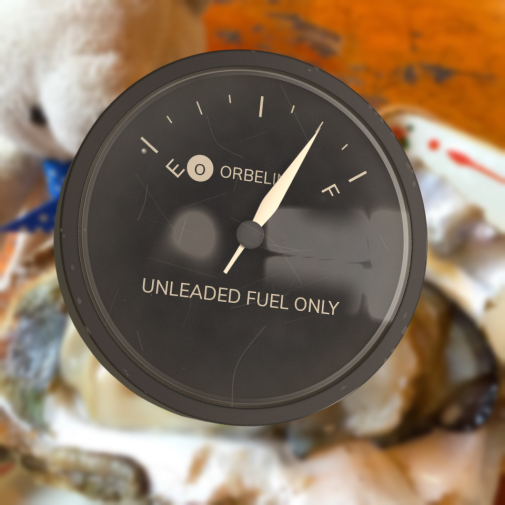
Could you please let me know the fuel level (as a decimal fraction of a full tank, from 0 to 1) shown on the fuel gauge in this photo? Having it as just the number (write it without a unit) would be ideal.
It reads 0.75
